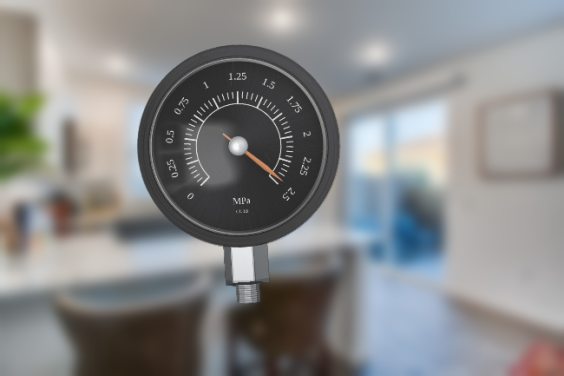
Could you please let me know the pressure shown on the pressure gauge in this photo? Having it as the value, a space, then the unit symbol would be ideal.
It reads 2.45 MPa
